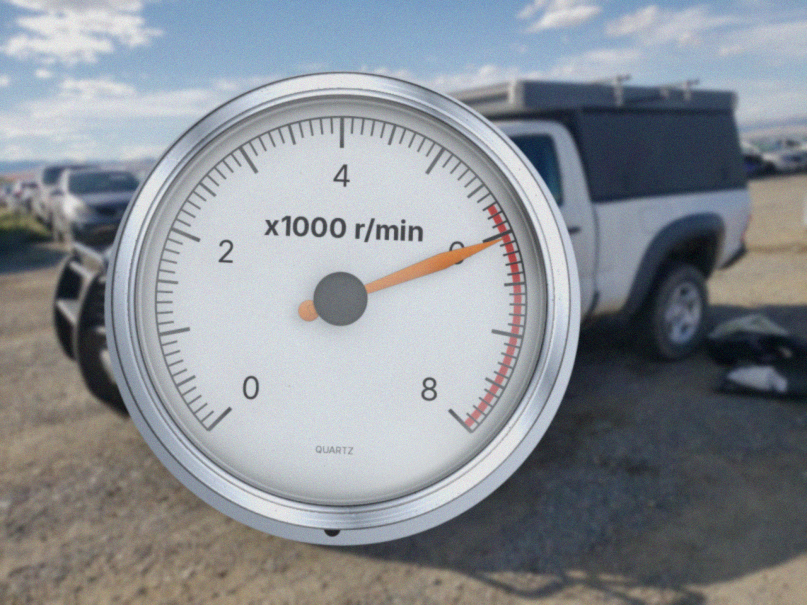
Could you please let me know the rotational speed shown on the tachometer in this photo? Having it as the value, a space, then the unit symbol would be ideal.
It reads 6050 rpm
